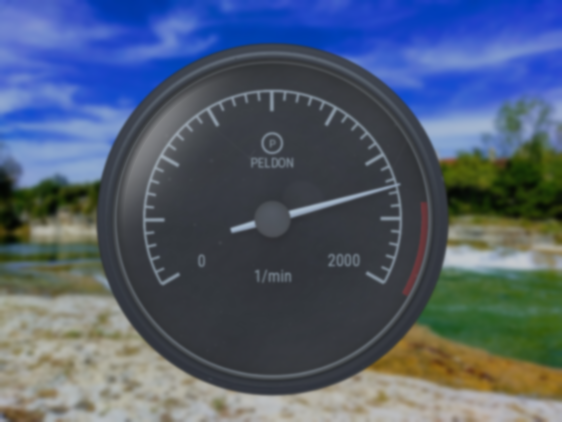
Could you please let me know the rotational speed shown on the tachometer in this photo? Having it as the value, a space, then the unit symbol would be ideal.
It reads 1625 rpm
